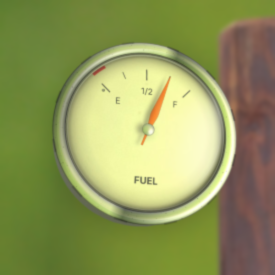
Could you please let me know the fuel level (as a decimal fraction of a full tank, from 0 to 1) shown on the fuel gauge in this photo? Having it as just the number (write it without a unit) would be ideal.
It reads 0.75
